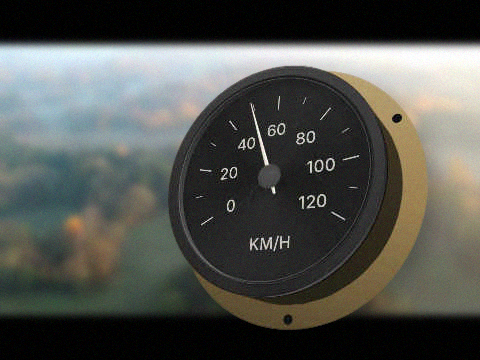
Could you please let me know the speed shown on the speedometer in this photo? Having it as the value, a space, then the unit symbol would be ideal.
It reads 50 km/h
